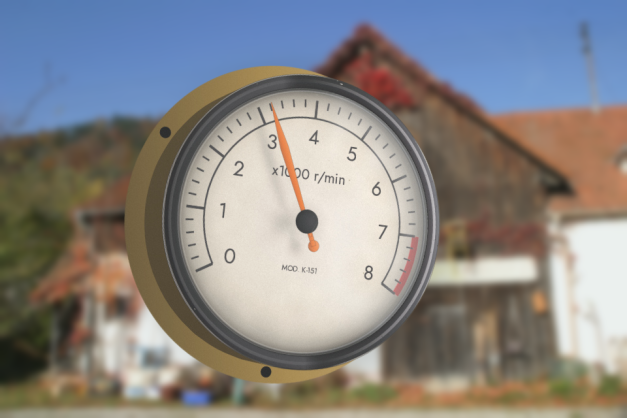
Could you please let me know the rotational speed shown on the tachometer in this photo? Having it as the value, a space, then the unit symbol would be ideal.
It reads 3200 rpm
